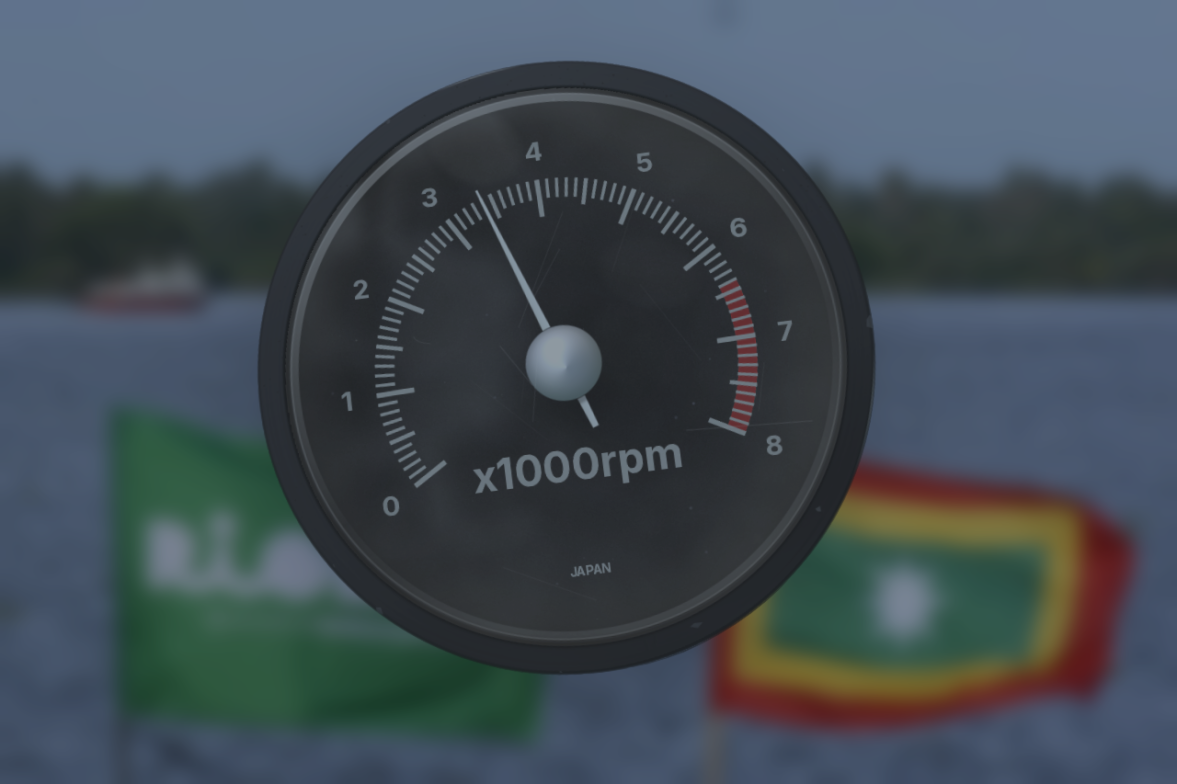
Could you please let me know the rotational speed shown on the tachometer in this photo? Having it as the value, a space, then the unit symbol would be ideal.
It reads 3400 rpm
